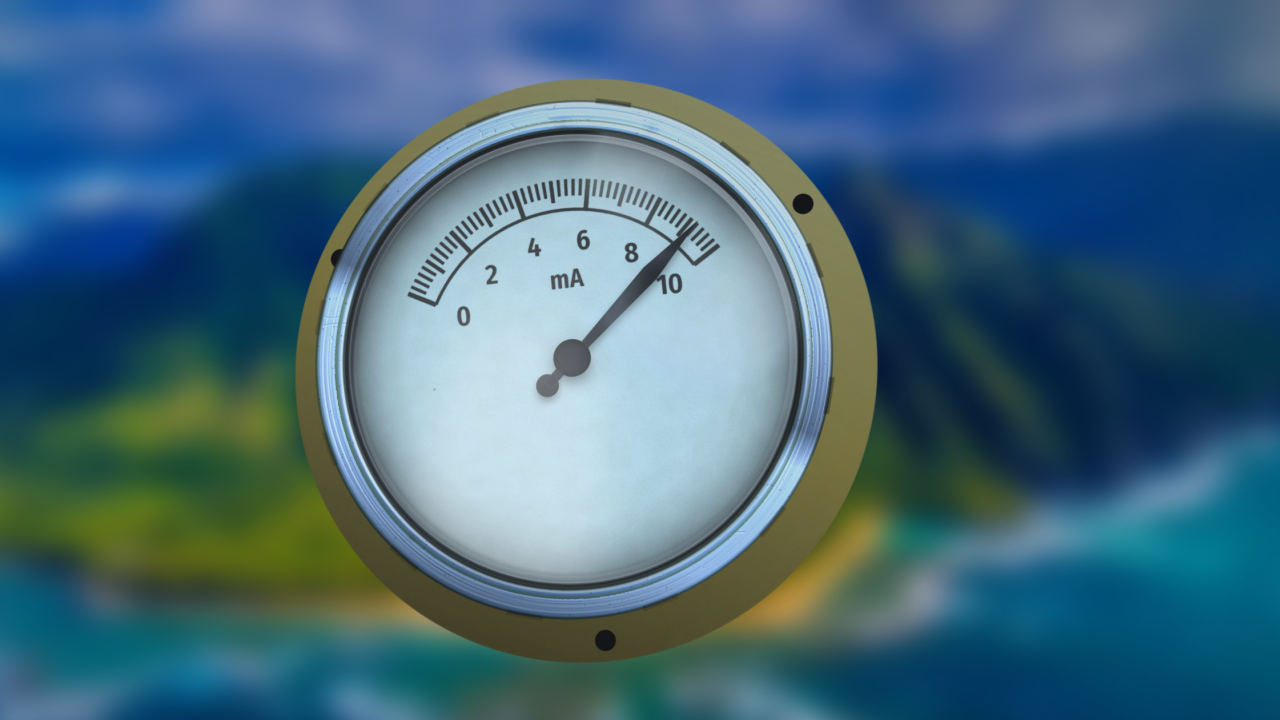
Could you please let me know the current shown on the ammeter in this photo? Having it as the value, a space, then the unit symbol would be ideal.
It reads 9.2 mA
